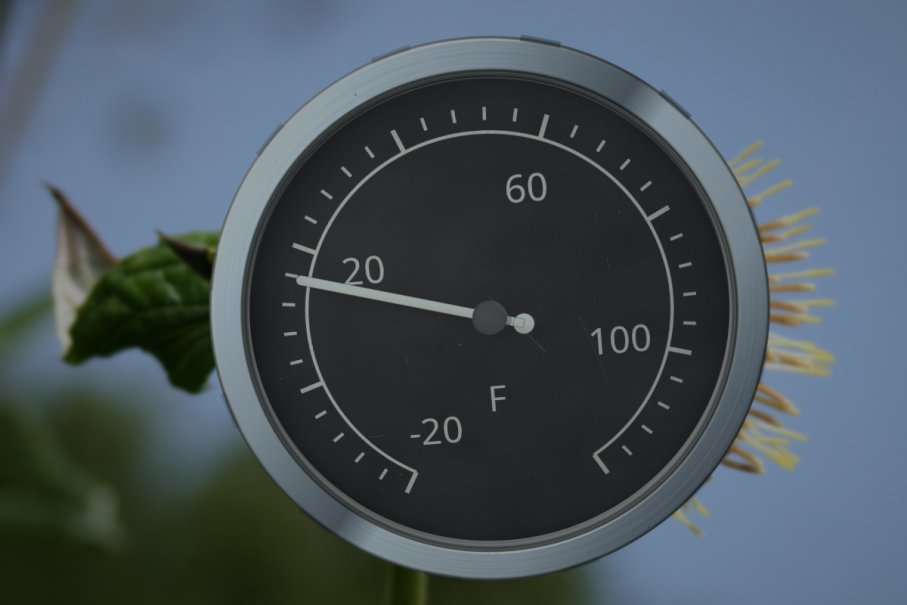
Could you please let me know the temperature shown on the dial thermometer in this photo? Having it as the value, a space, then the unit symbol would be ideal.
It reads 16 °F
